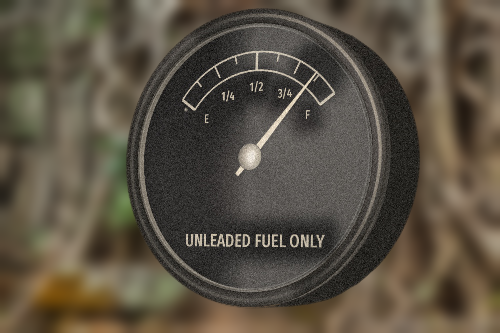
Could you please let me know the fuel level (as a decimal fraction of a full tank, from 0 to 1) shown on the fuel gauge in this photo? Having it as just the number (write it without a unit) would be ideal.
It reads 0.875
